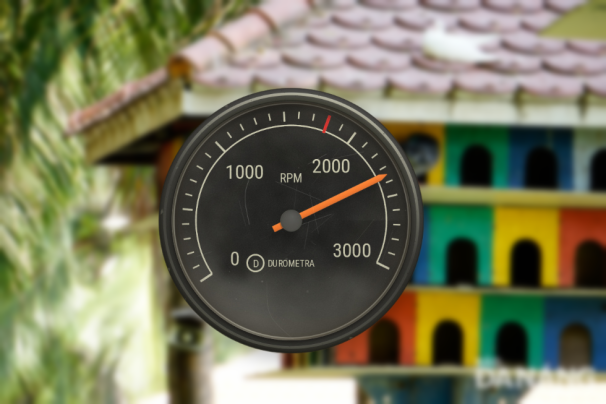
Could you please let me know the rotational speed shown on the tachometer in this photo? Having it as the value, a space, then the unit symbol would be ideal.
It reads 2350 rpm
